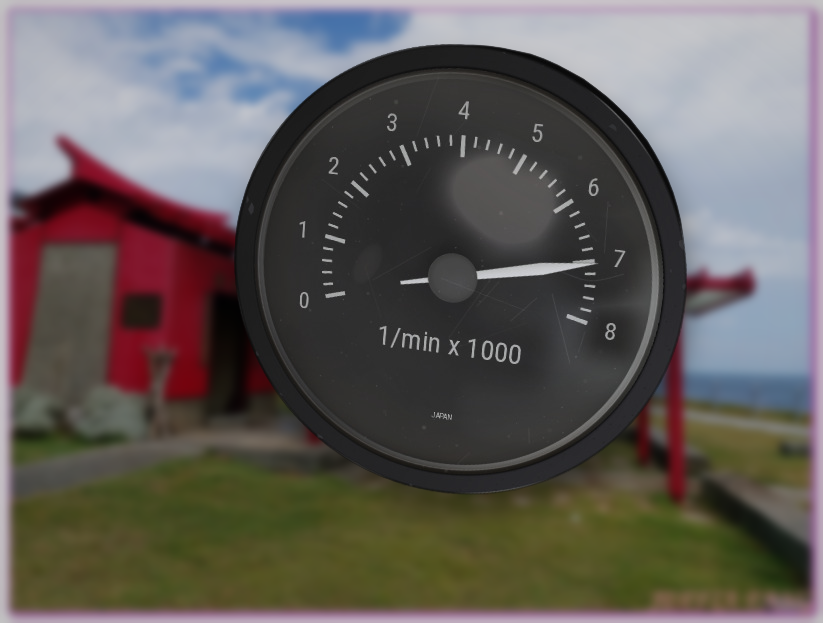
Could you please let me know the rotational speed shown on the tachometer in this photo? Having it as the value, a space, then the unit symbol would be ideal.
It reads 7000 rpm
